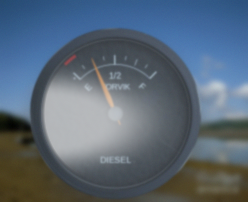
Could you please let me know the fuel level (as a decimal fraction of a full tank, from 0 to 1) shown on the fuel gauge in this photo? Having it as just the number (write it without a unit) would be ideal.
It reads 0.25
